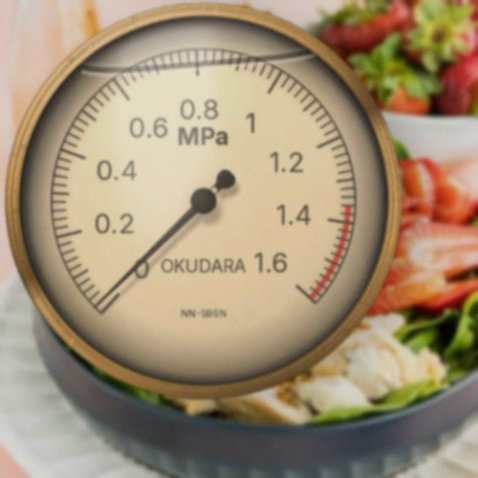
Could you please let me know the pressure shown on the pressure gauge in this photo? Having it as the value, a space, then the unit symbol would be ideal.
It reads 0.02 MPa
